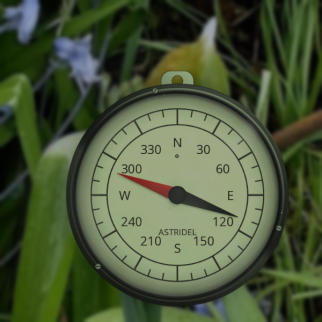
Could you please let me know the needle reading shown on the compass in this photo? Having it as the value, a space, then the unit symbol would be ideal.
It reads 290 °
